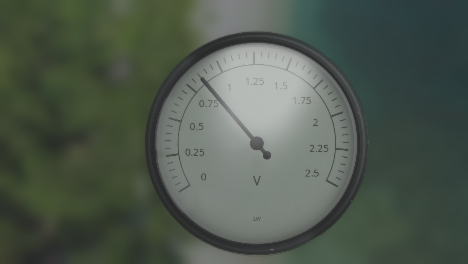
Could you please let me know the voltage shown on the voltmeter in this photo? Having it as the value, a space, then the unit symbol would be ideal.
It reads 0.85 V
